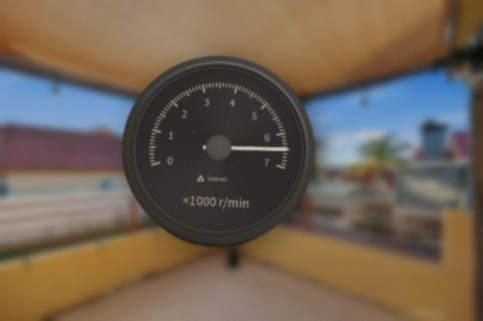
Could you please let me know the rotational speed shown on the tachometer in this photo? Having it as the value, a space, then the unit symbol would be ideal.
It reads 6500 rpm
